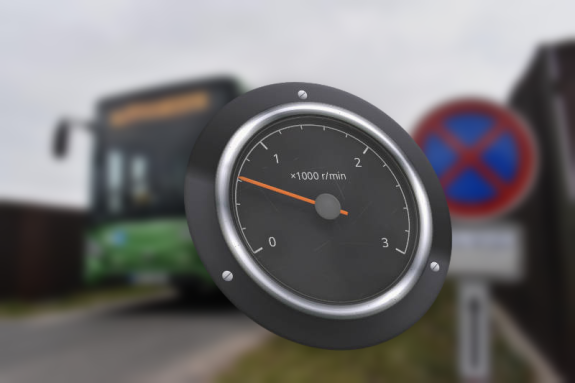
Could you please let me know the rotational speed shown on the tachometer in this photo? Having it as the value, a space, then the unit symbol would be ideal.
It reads 600 rpm
